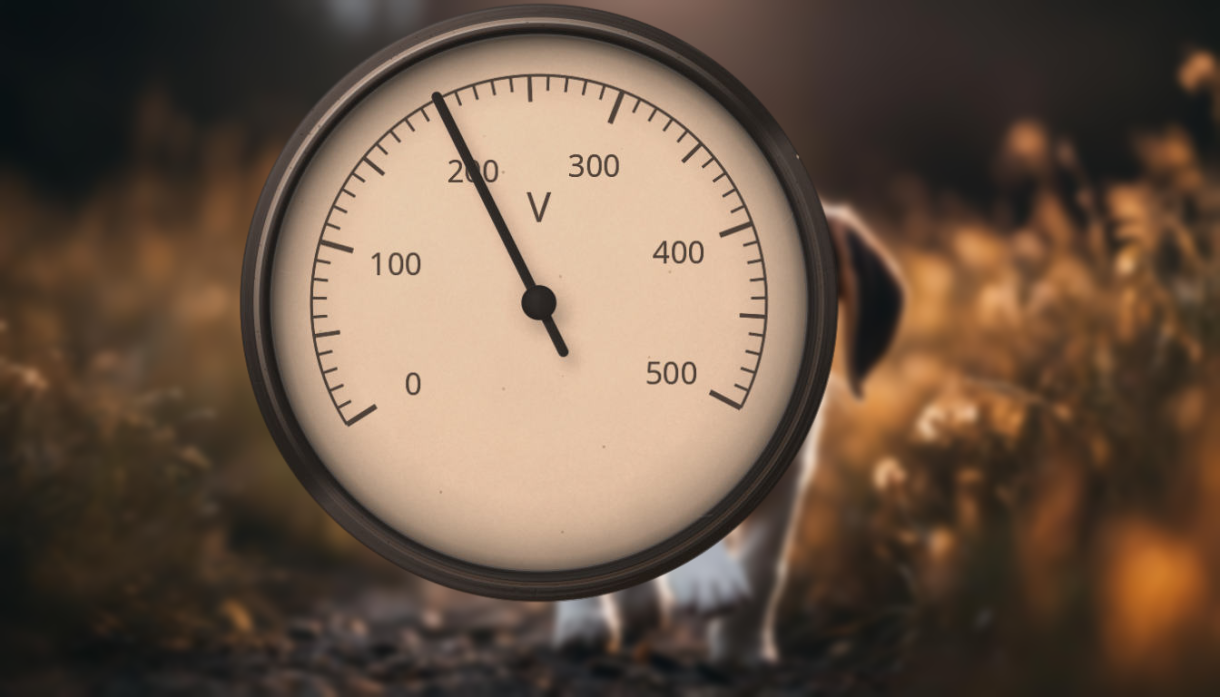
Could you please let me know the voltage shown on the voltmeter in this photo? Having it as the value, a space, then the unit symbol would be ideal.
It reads 200 V
